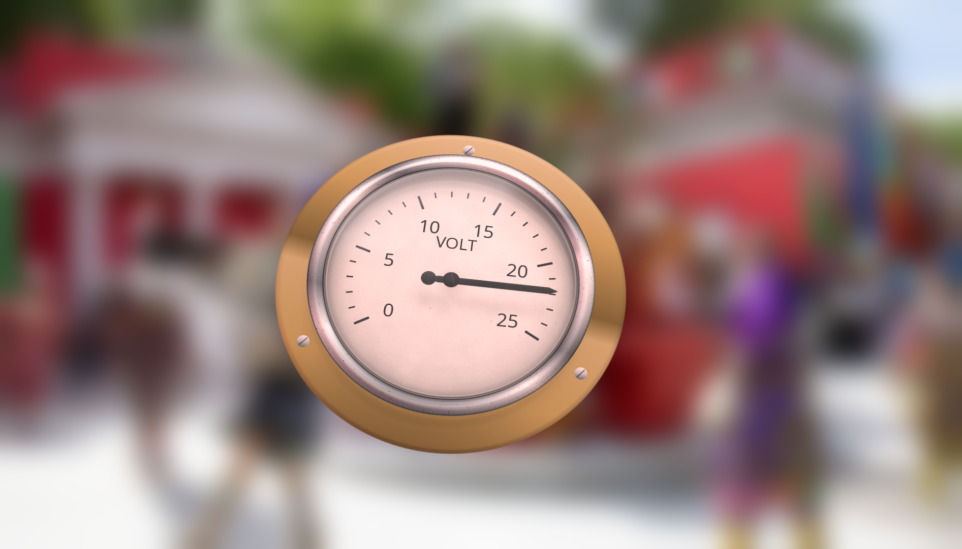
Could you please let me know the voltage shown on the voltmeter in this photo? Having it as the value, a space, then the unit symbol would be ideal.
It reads 22 V
